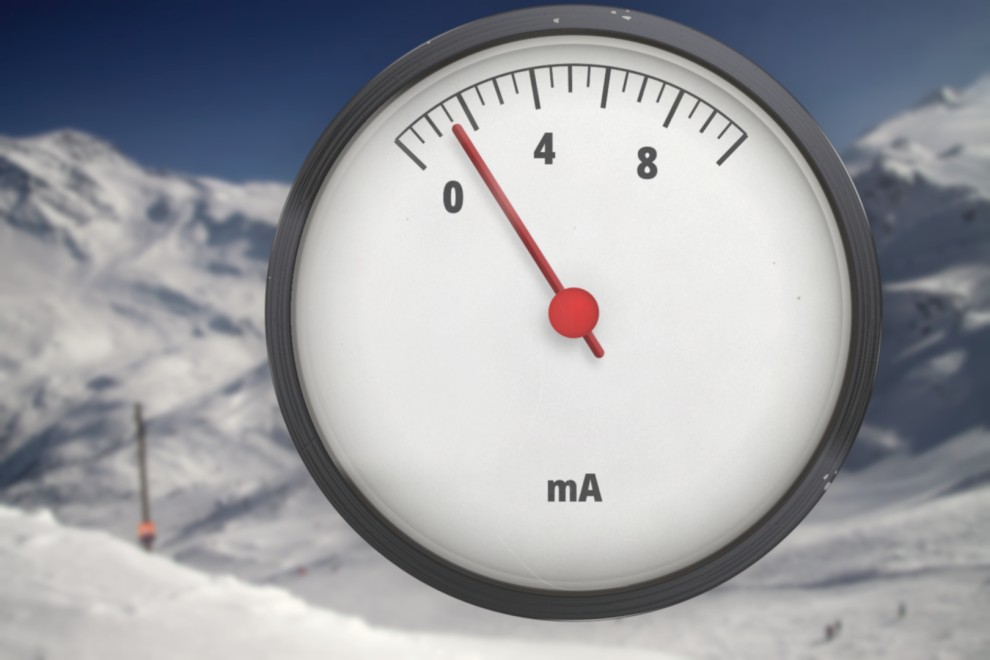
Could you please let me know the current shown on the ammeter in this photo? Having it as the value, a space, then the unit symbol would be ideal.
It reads 1.5 mA
